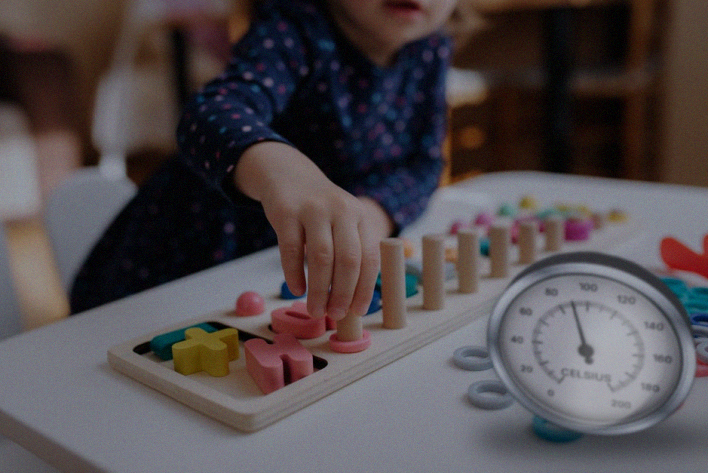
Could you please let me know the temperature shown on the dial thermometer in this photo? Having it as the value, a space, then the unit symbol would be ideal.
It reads 90 °C
